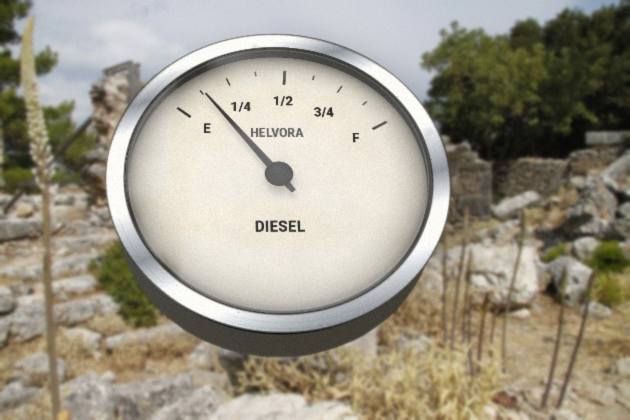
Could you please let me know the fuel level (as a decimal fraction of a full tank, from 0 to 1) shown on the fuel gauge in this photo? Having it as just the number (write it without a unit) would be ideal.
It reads 0.125
